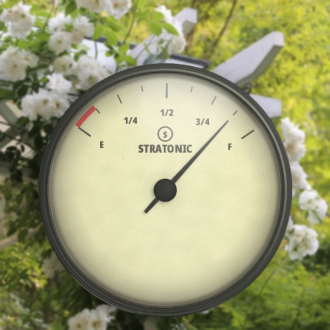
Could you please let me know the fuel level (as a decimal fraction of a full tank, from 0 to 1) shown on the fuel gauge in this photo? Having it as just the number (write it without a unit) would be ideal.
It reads 0.875
